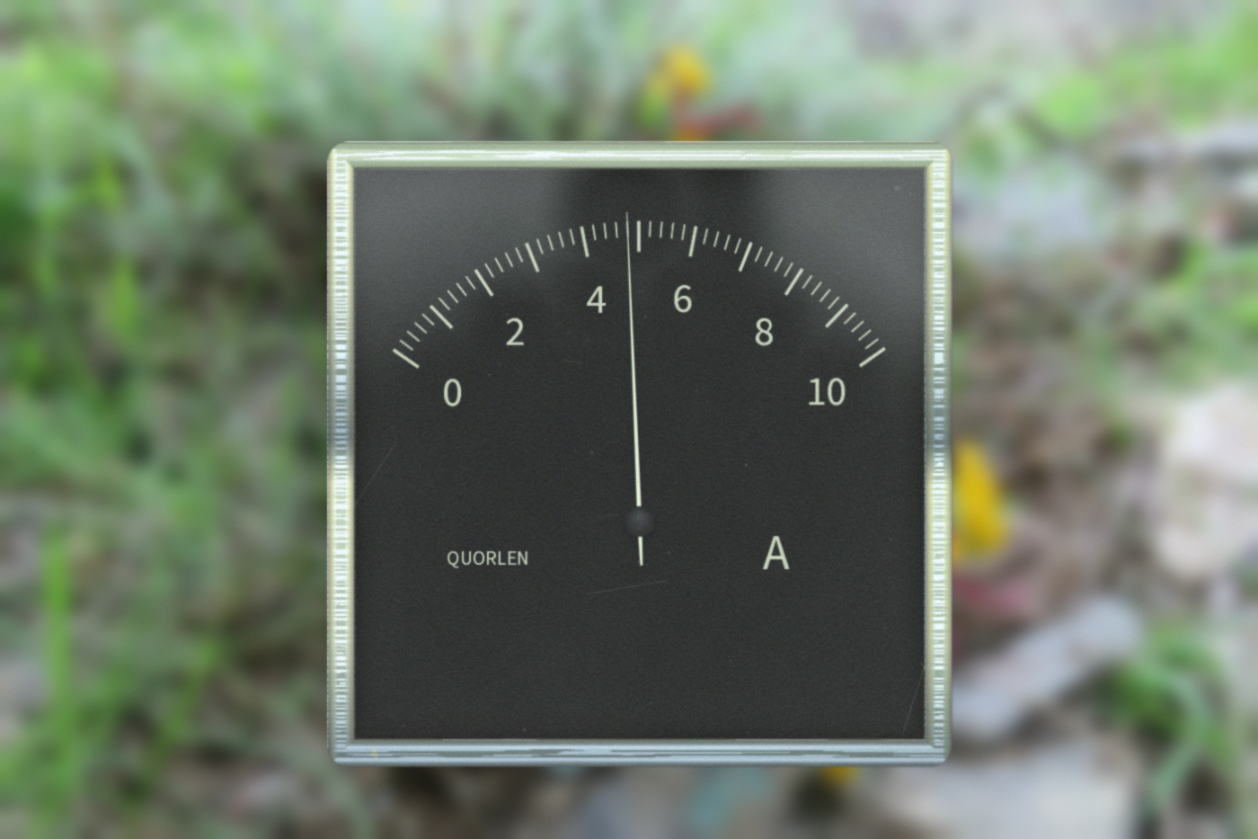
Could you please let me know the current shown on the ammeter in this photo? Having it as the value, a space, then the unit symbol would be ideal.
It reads 4.8 A
